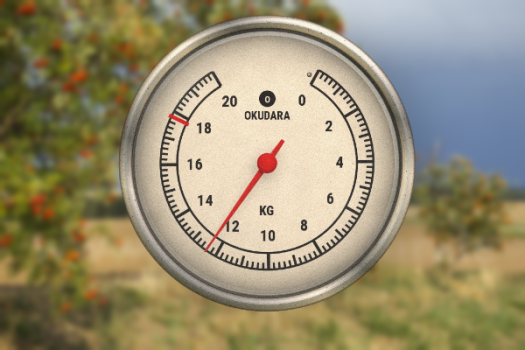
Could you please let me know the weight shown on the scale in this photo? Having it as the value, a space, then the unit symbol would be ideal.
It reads 12.4 kg
